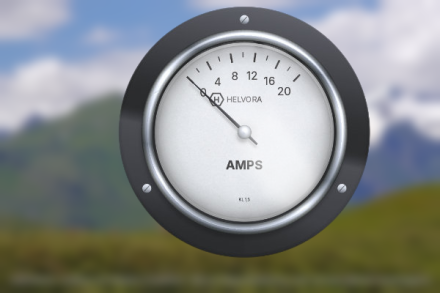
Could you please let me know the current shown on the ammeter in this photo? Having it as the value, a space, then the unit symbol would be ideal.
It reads 0 A
